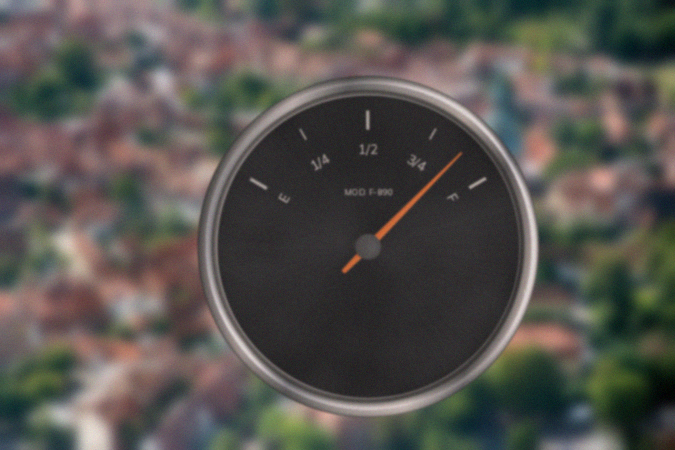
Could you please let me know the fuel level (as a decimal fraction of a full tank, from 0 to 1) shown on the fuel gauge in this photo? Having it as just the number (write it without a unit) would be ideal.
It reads 0.875
